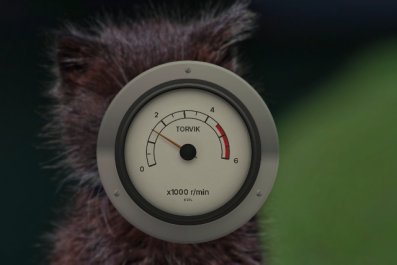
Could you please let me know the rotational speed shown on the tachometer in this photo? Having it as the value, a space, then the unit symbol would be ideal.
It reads 1500 rpm
